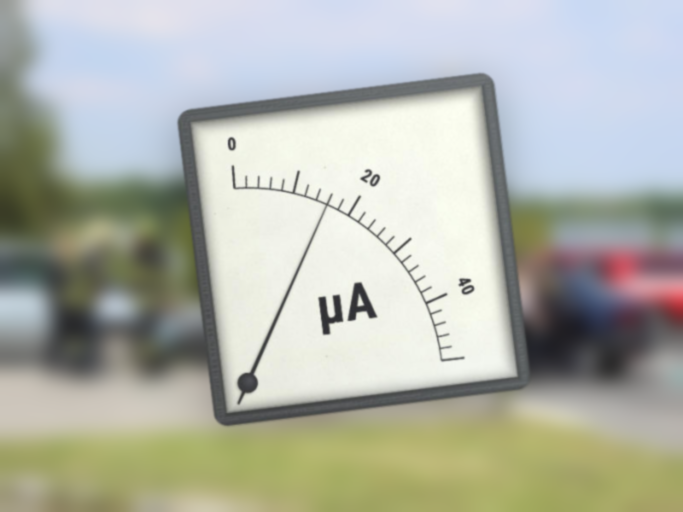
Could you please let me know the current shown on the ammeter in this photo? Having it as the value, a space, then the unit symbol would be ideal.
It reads 16 µA
